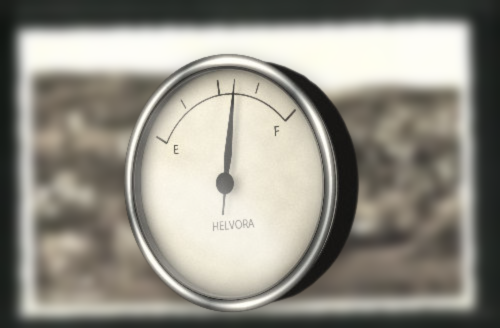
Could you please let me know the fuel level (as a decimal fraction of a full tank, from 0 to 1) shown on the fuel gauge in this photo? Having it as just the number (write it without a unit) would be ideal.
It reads 0.625
